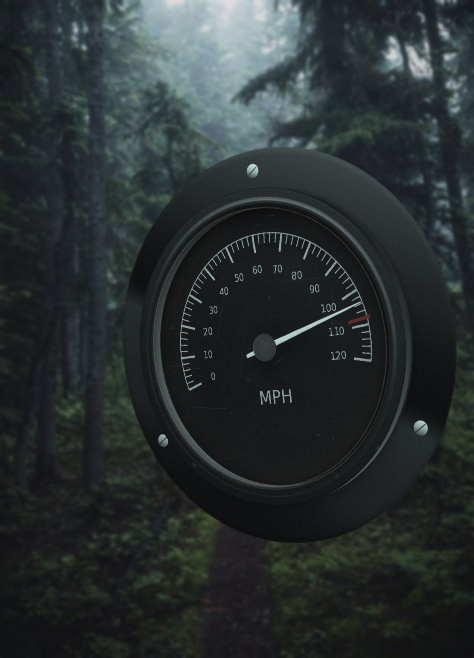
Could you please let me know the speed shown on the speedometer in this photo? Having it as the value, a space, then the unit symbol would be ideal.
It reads 104 mph
